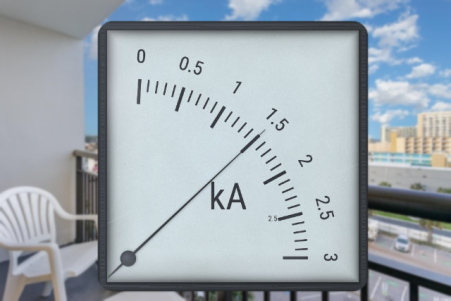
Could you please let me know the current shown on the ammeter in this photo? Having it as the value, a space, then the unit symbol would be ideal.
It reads 1.5 kA
